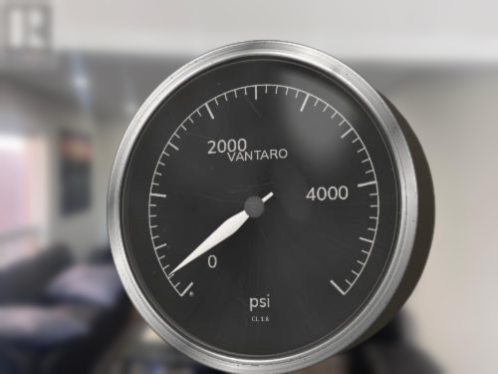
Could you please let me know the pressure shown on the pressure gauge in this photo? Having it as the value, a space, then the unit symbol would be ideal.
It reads 200 psi
